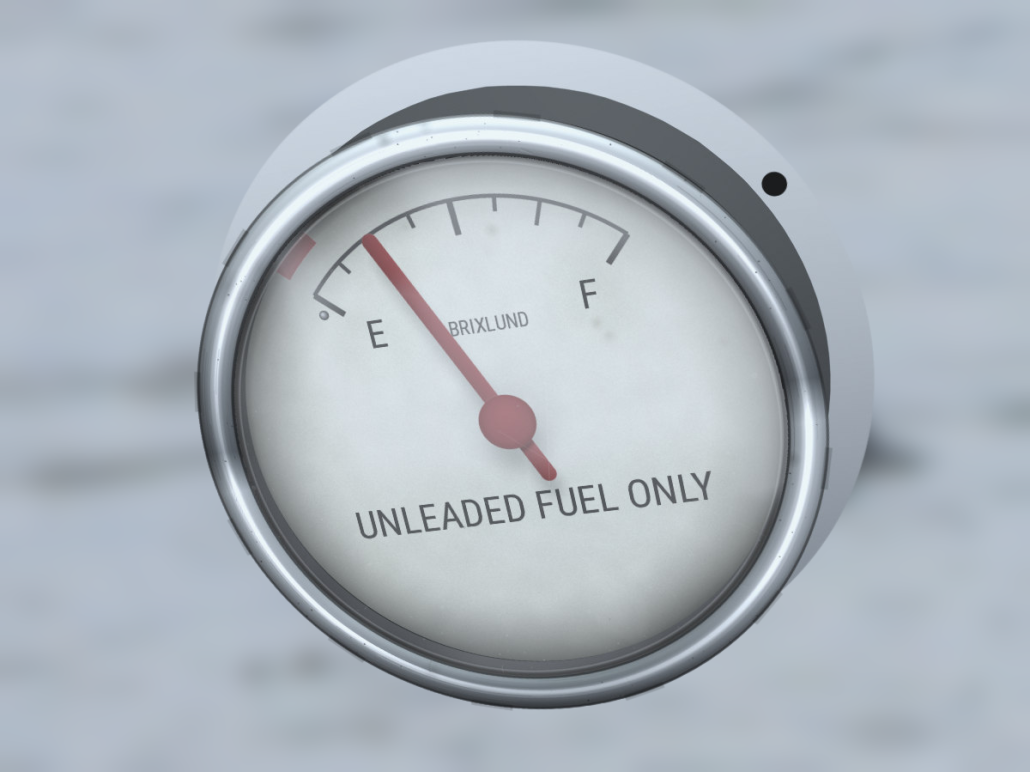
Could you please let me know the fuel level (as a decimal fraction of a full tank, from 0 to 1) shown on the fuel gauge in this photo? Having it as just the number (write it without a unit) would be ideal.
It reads 0.25
